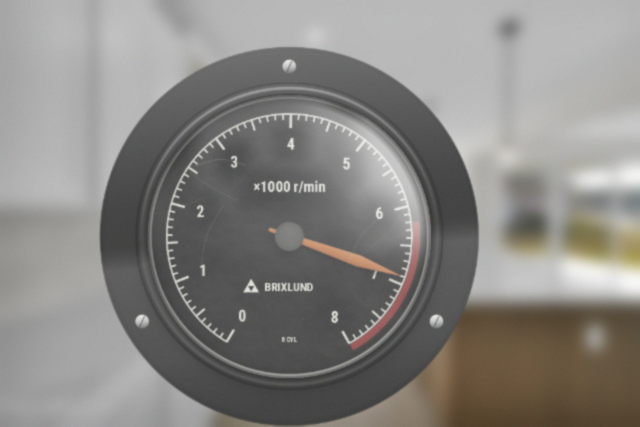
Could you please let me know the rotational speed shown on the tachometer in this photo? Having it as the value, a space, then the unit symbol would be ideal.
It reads 6900 rpm
